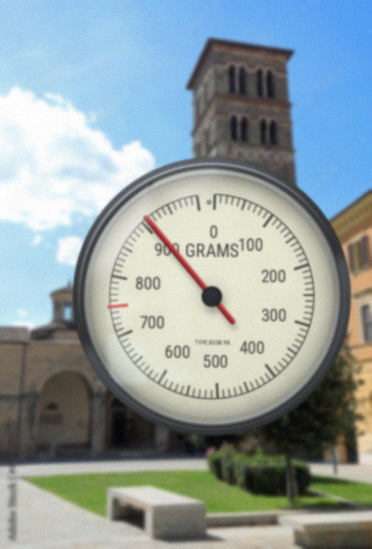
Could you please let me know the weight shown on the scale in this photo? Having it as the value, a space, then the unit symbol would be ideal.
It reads 910 g
